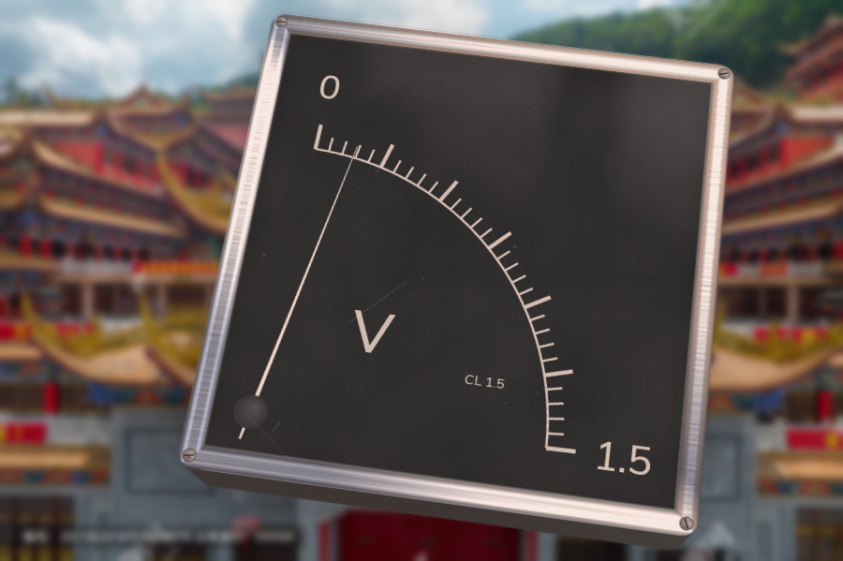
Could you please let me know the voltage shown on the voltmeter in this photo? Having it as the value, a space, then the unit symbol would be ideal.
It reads 0.15 V
